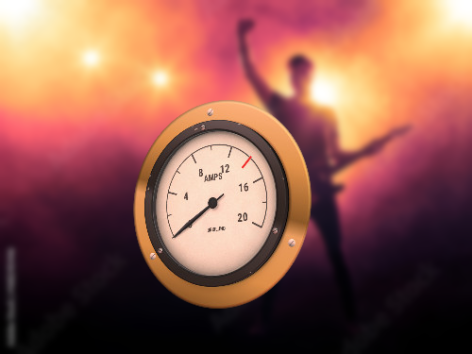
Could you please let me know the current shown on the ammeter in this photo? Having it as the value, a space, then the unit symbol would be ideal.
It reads 0 A
